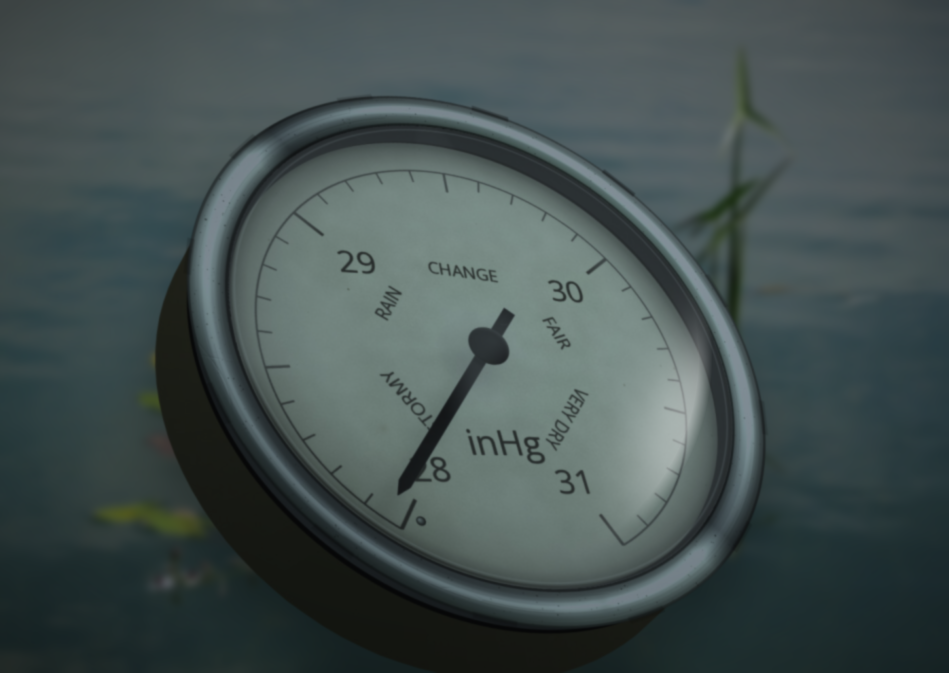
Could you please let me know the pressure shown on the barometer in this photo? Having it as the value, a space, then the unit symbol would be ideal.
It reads 28.05 inHg
